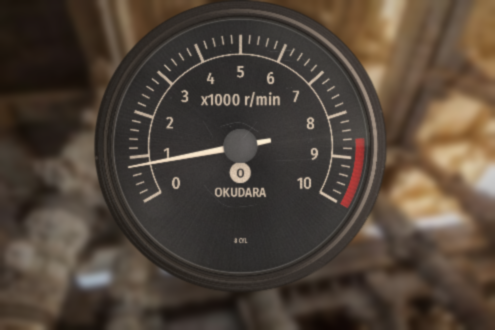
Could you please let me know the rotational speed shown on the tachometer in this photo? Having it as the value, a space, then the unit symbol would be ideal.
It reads 800 rpm
